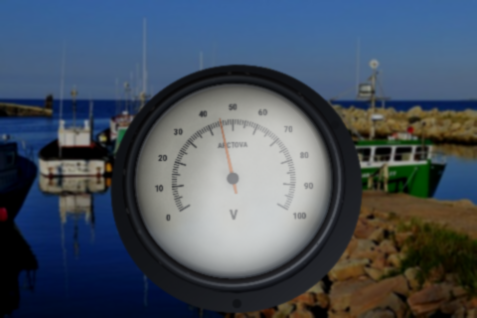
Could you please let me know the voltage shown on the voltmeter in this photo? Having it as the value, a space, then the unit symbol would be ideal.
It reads 45 V
